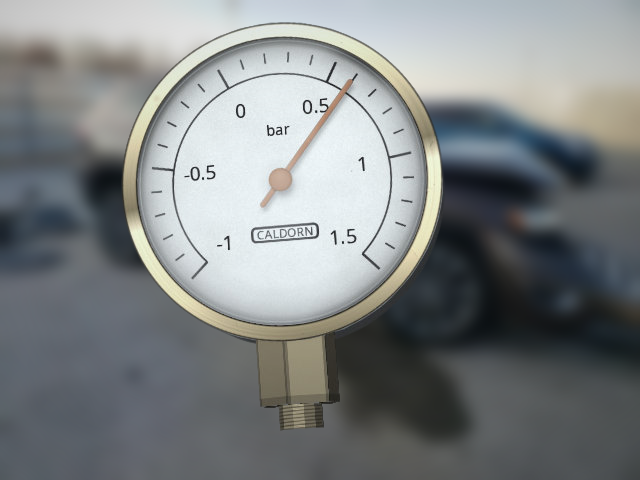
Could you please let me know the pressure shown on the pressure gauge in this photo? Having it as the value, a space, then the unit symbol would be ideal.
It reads 0.6 bar
